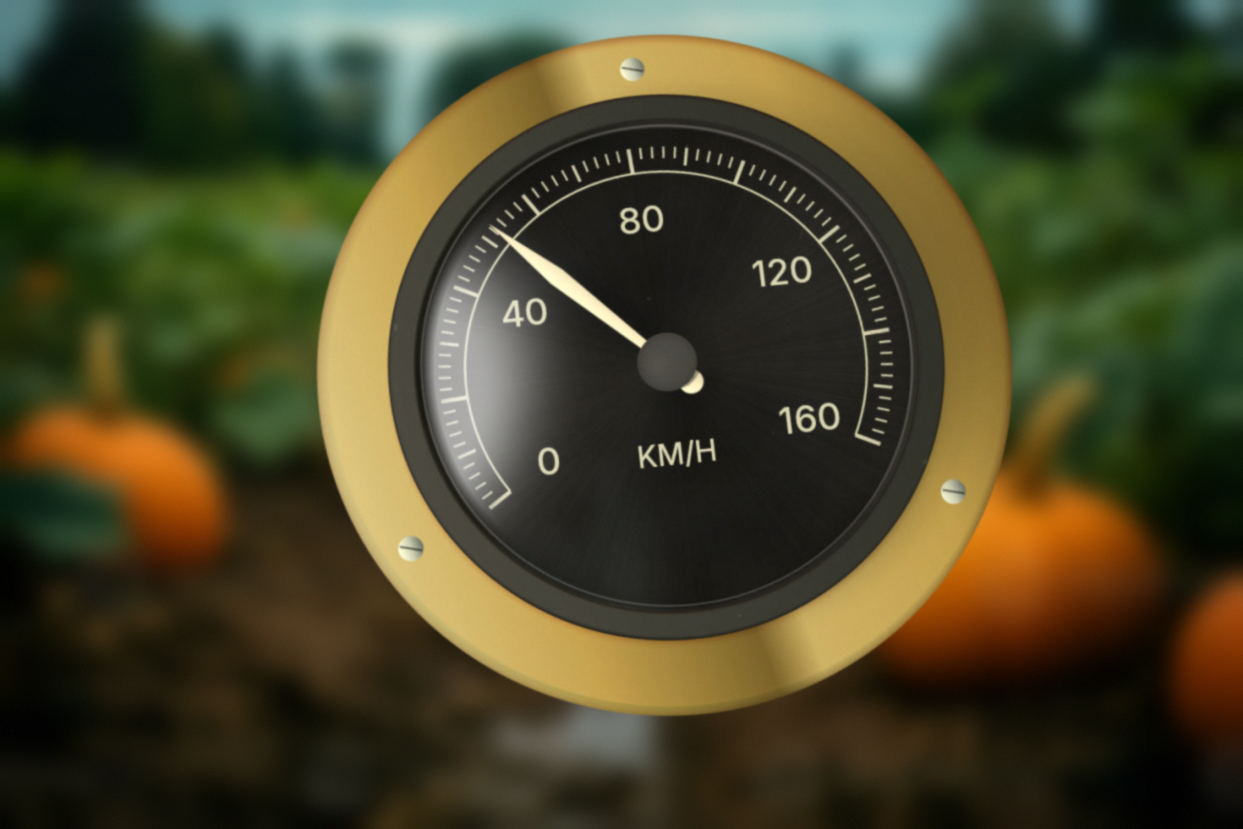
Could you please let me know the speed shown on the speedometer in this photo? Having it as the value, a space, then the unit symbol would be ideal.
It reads 52 km/h
